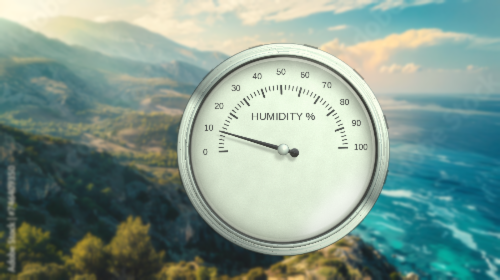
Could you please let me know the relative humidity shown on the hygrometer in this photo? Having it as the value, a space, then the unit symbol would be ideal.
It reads 10 %
